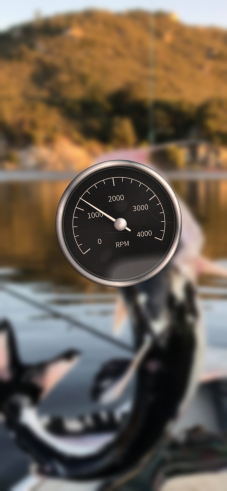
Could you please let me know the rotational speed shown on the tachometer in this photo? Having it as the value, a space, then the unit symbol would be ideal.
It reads 1200 rpm
